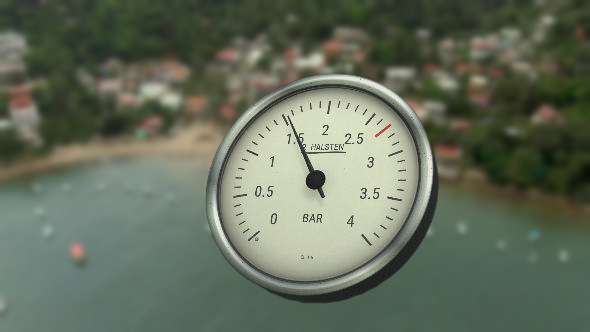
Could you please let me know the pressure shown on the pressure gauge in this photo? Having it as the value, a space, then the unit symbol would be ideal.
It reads 1.55 bar
